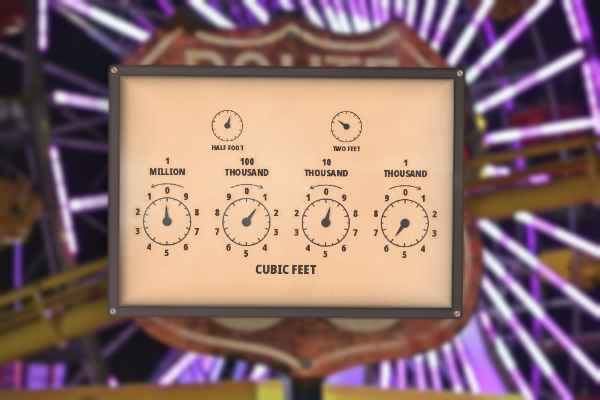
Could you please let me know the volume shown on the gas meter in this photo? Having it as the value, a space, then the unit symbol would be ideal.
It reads 9600 ft³
